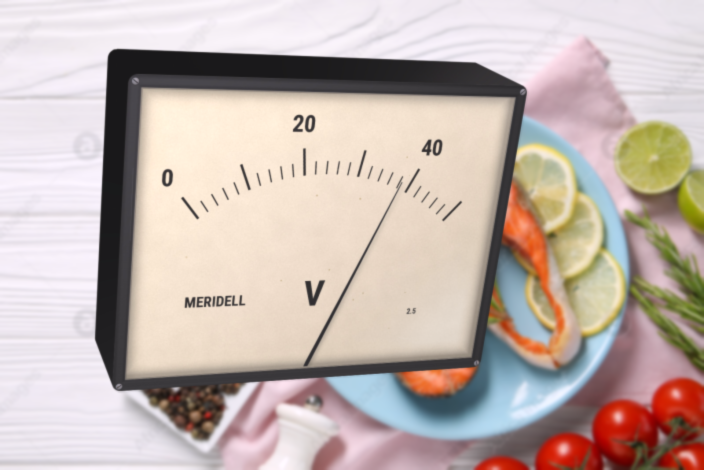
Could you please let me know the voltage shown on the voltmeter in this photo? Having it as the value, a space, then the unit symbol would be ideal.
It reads 38 V
